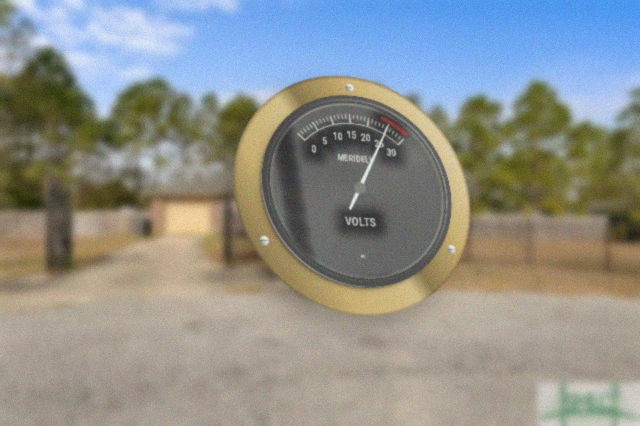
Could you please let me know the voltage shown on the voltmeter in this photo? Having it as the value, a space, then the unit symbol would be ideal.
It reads 25 V
